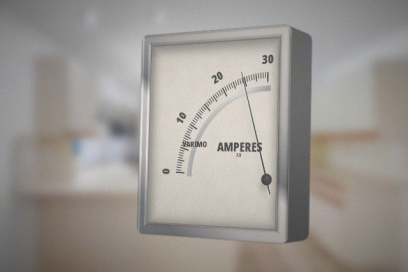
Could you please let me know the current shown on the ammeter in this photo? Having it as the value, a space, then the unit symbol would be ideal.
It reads 25 A
